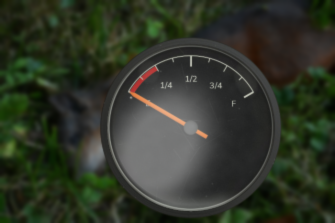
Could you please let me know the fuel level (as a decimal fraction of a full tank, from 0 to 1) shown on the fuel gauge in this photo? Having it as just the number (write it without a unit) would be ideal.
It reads 0
